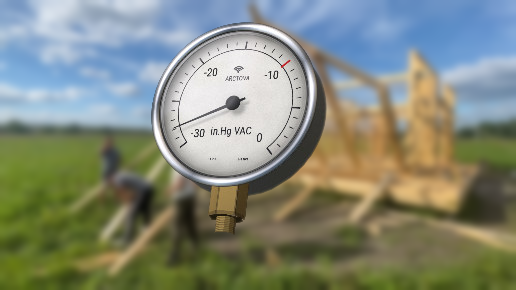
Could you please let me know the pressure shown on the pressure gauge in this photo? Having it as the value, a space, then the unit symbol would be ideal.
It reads -28 inHg
